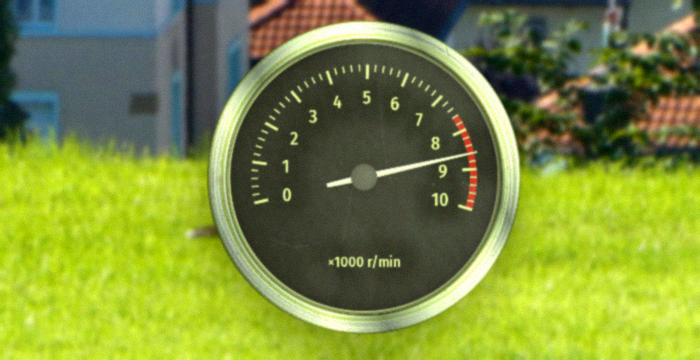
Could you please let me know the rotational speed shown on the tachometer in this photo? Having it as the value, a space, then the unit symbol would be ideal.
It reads 8600 rpm
